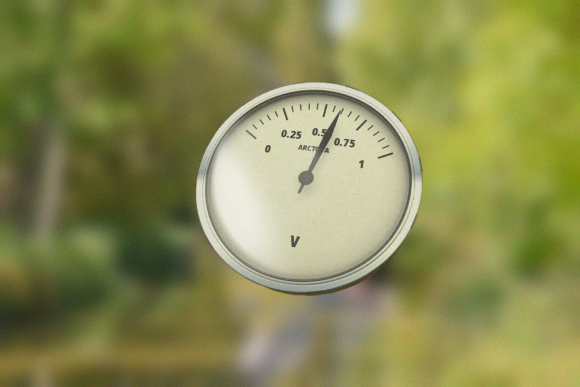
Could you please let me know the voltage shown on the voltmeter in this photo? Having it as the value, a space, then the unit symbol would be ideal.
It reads 0.6 V
